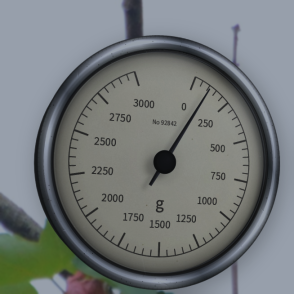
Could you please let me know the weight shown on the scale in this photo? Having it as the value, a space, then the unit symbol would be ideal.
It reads 100 g
